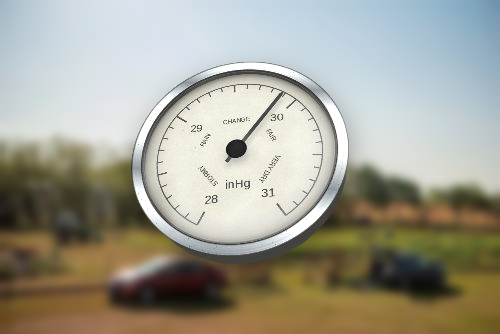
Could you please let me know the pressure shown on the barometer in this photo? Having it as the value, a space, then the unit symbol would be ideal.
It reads 29.9 inHg
